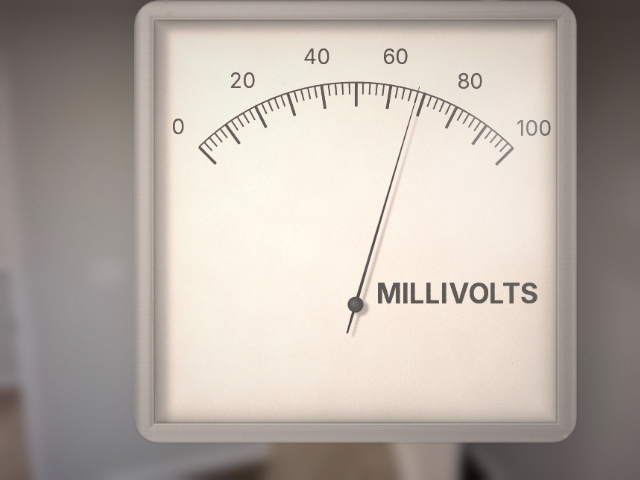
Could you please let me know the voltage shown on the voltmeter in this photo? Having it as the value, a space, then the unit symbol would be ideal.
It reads 68 mV
